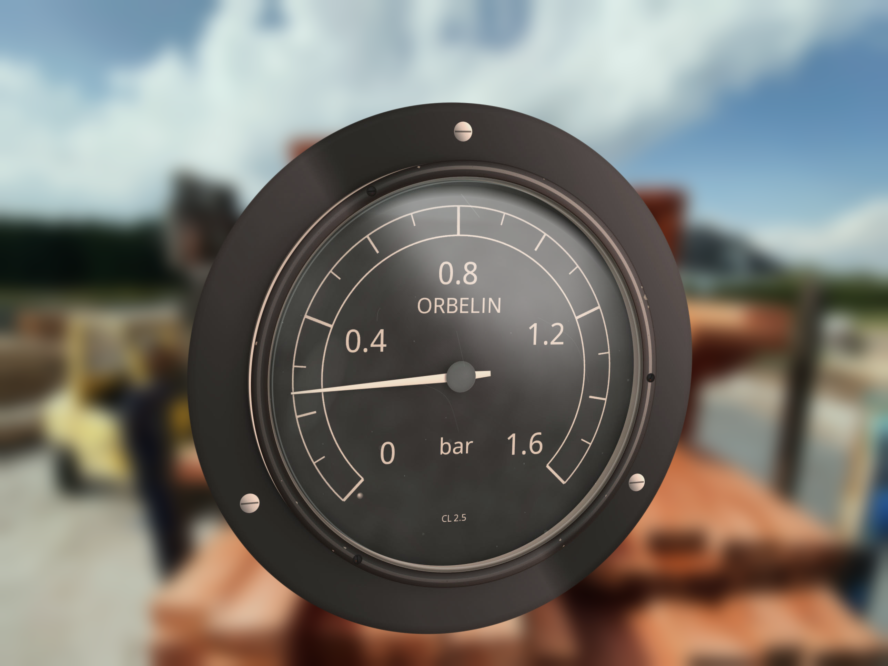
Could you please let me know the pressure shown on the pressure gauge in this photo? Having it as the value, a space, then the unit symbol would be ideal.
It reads 0.25 bar
